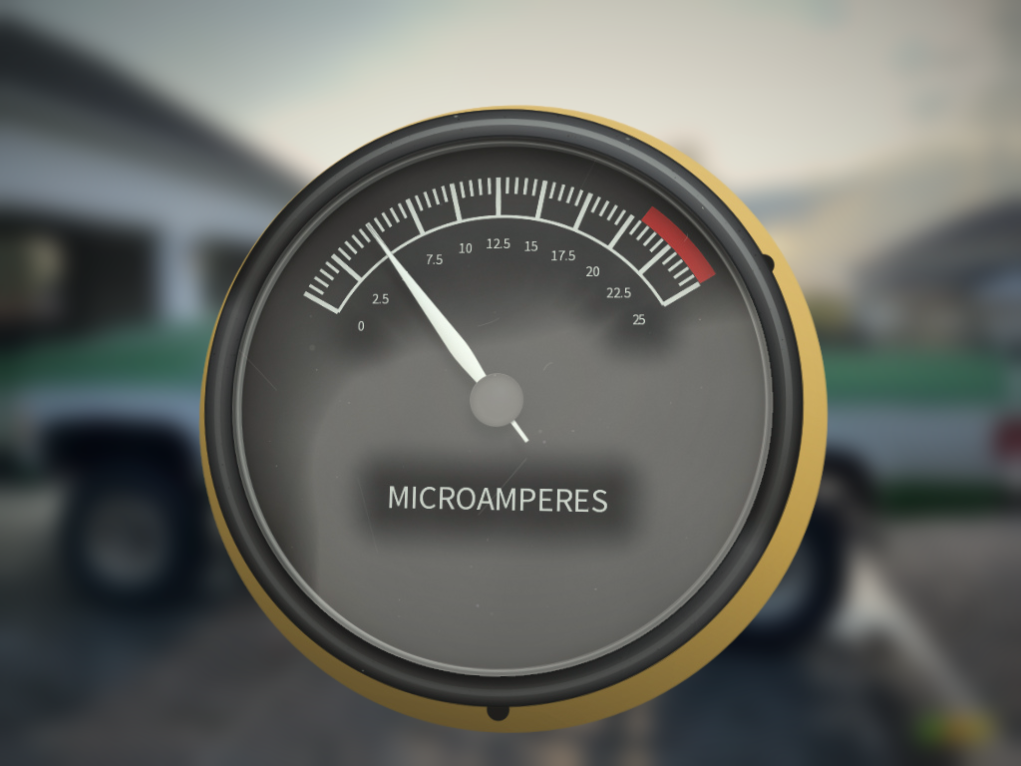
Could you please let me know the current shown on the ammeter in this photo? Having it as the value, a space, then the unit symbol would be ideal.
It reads 5 µA
